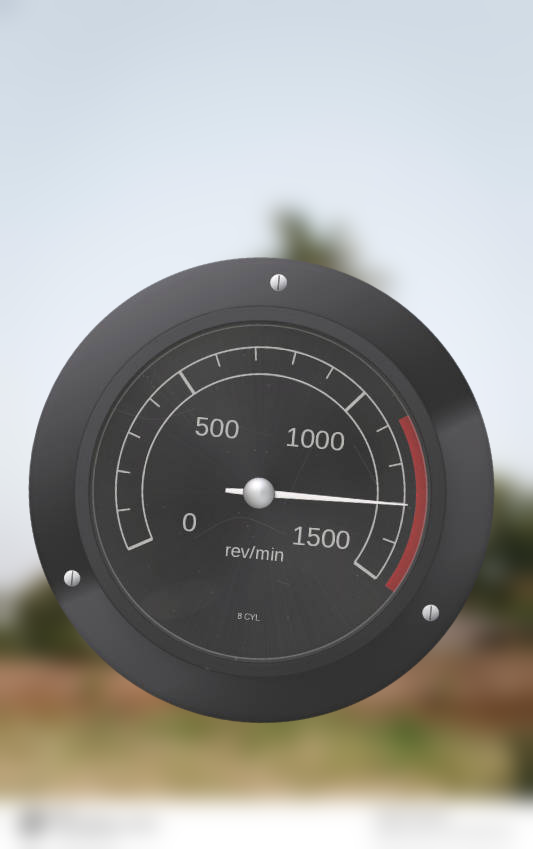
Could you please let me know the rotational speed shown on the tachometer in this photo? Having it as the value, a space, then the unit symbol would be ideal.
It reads 1300 rpm
